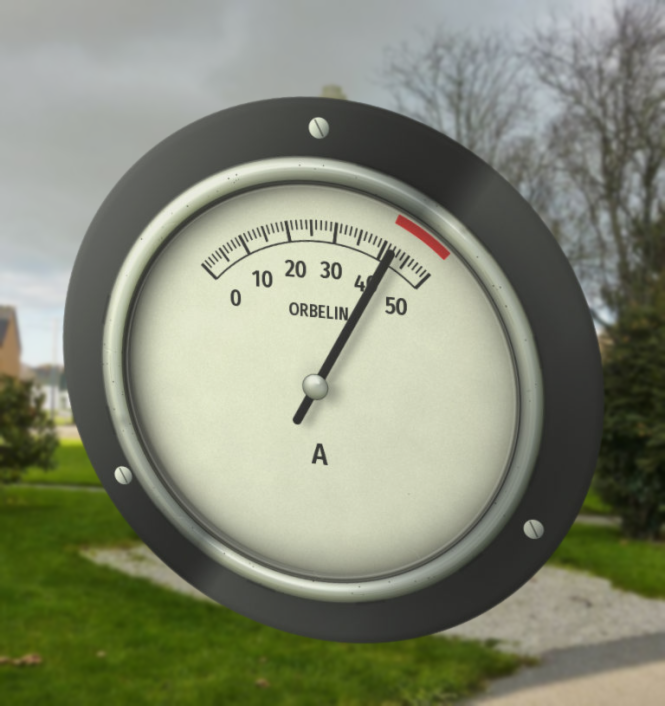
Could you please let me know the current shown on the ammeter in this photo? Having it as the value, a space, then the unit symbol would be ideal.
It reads 42 A
